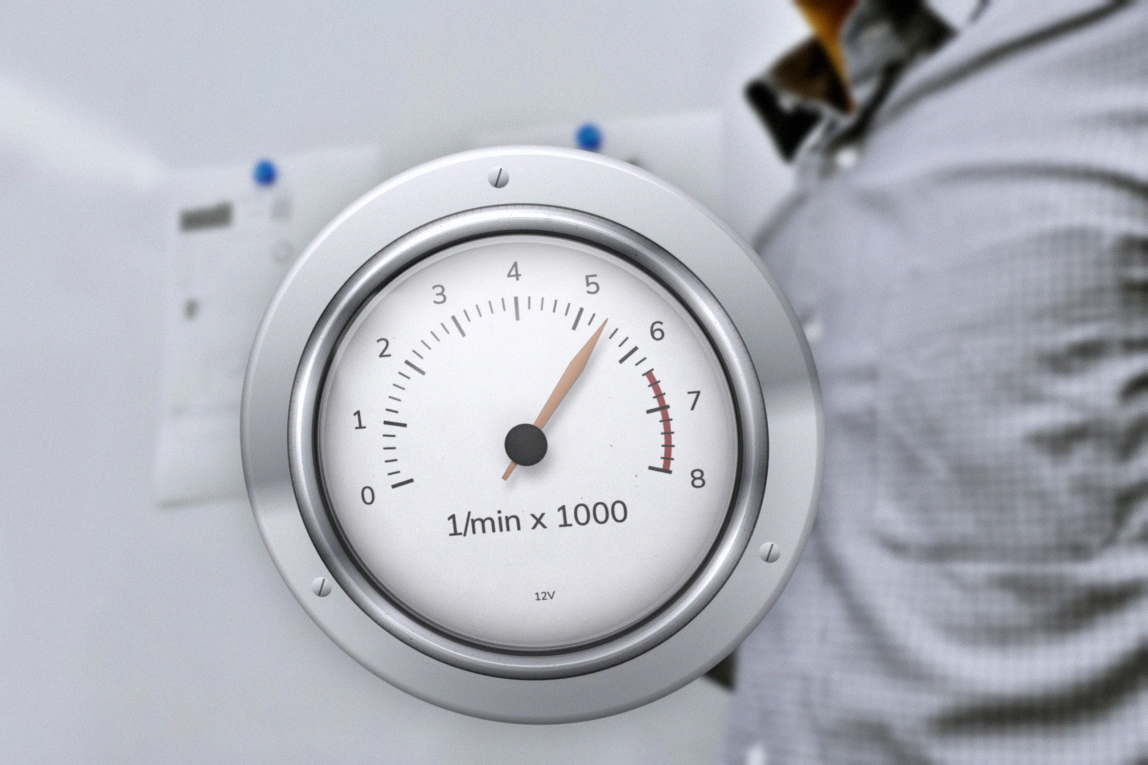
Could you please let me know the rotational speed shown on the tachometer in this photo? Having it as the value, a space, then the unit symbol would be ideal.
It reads 5400 rpm
